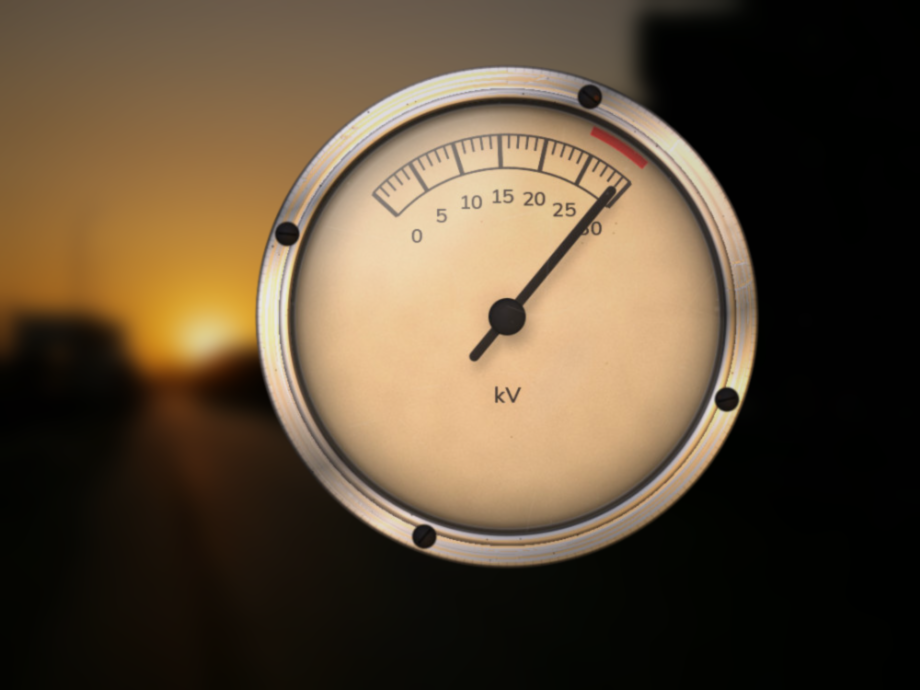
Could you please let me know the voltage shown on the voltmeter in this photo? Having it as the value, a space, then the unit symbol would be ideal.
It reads 29 kV
